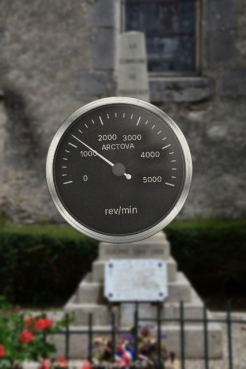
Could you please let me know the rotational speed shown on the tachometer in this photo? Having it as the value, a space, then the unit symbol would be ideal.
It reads 1200 rpm
